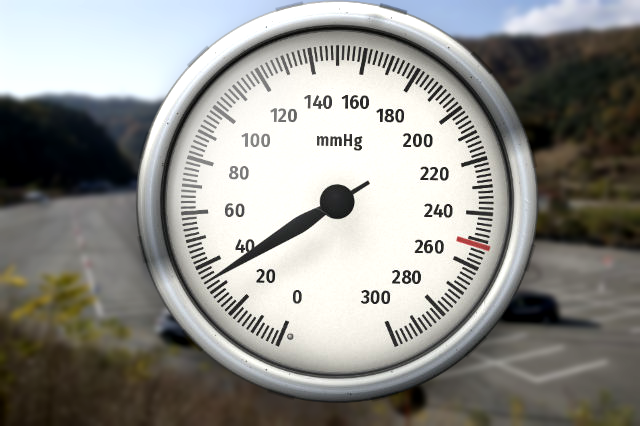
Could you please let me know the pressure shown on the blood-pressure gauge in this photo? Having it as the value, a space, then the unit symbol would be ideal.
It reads 34 mmHg
